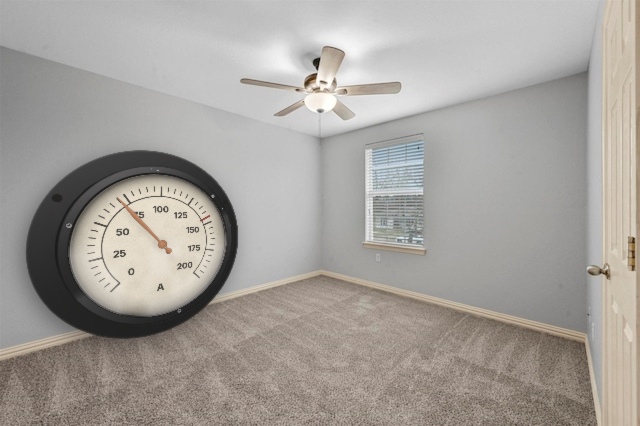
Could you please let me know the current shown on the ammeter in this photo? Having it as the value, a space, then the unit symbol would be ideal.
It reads 70 A
